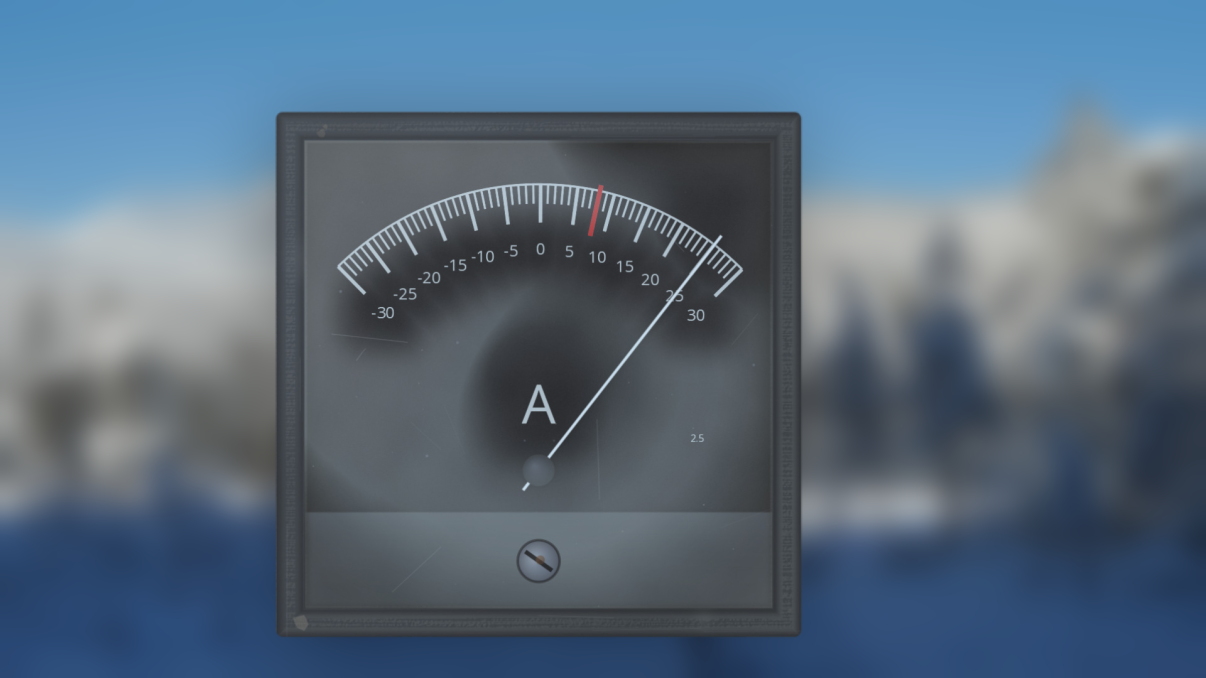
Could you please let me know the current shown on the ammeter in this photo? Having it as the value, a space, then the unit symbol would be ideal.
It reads 25 A
